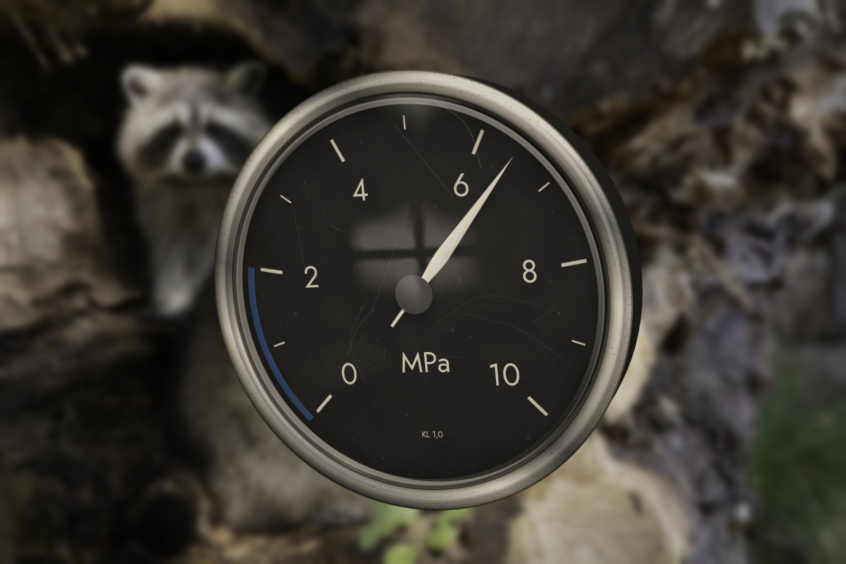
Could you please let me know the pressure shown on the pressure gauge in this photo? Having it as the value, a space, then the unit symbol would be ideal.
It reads 6.5 MPa
